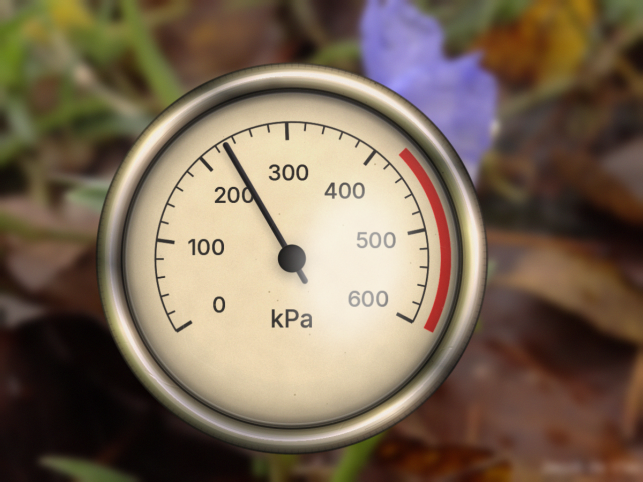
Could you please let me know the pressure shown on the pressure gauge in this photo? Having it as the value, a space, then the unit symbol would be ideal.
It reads 230 kPa
